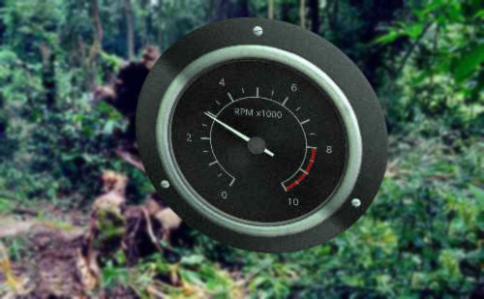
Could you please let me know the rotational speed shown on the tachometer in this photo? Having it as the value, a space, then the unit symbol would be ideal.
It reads 3000 rpm
